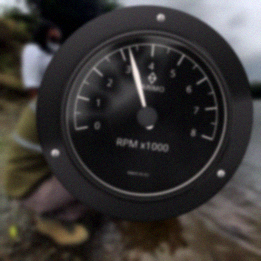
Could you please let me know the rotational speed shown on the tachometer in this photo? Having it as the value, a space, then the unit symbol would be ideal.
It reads 3250 rpm
